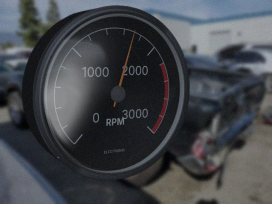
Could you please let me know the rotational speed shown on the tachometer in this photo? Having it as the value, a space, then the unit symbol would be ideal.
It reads 1700 rpm
